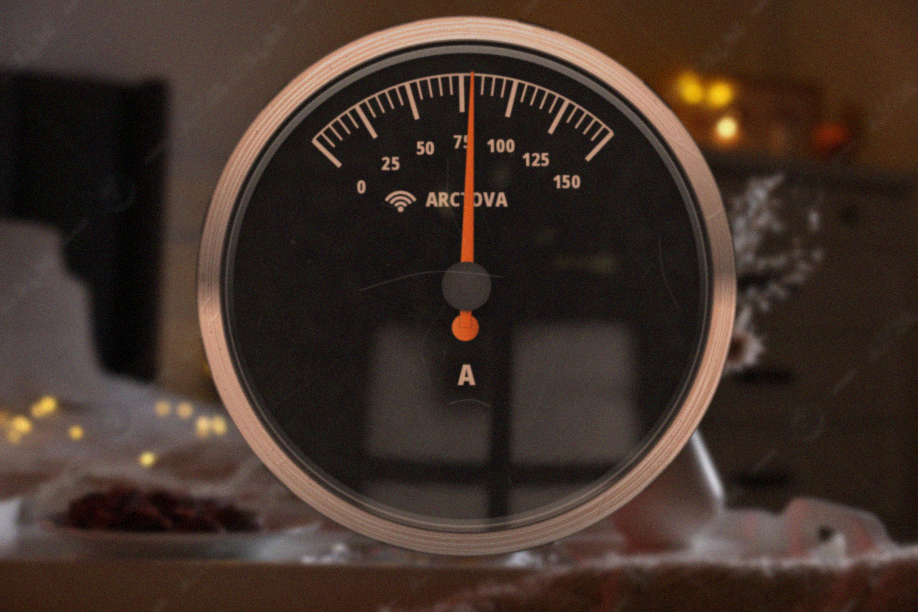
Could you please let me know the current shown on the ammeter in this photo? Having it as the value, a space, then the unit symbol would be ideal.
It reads 80 A
